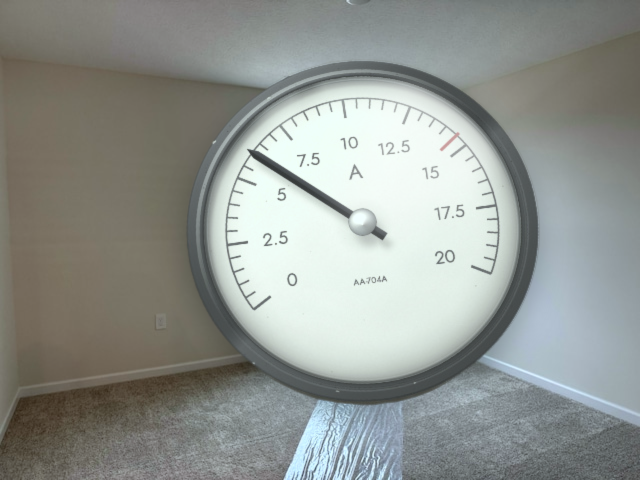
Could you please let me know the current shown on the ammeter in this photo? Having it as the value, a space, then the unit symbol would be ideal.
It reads 6 A
